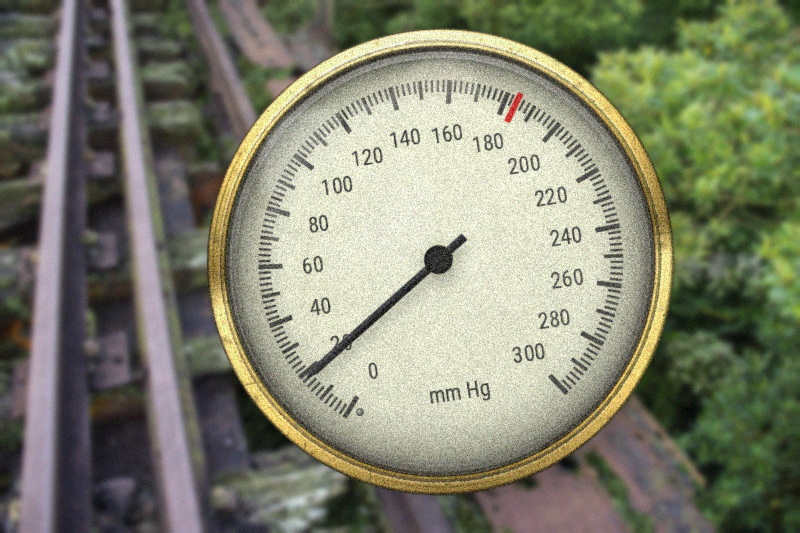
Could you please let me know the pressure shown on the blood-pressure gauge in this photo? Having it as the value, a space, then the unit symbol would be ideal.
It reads 18 mmHg
